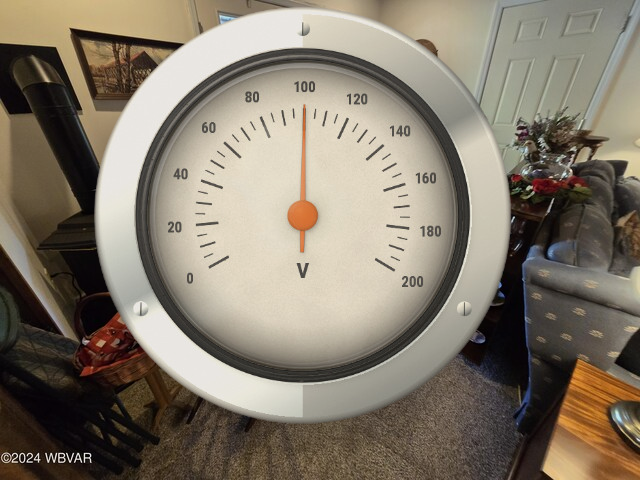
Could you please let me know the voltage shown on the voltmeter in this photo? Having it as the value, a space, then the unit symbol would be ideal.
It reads 100 V
